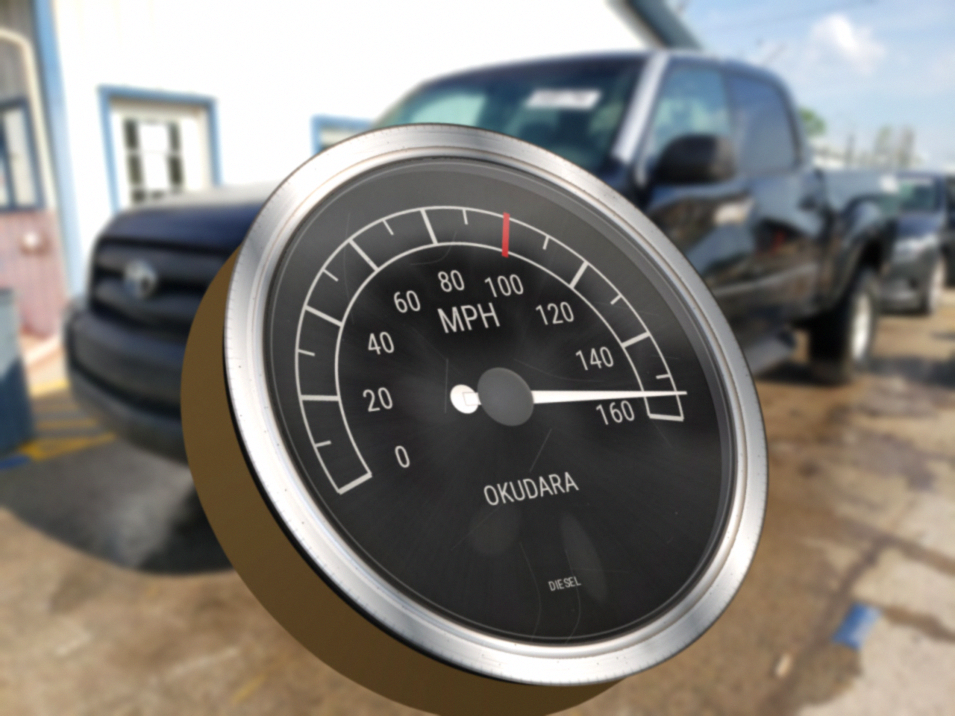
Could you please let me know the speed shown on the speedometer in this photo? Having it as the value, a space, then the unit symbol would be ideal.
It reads 155 mph
